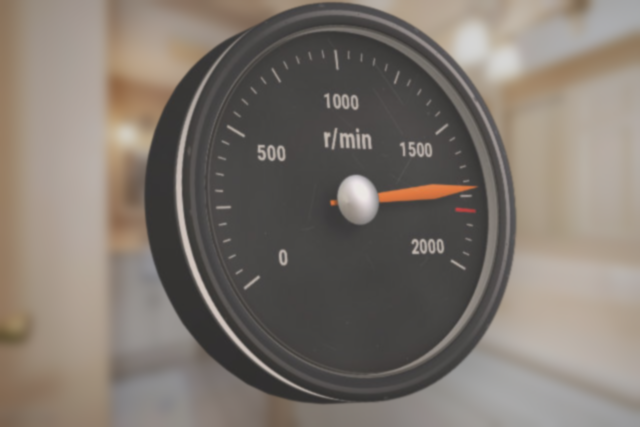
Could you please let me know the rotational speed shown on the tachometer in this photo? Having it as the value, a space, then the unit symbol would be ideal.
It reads 1725 rpm
